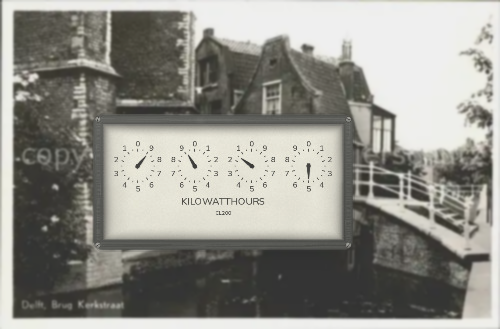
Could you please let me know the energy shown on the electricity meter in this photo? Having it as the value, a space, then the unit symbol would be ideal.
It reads 8915 kWh
